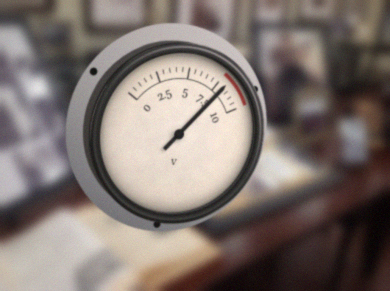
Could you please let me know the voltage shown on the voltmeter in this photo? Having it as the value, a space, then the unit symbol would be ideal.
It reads 8 V
